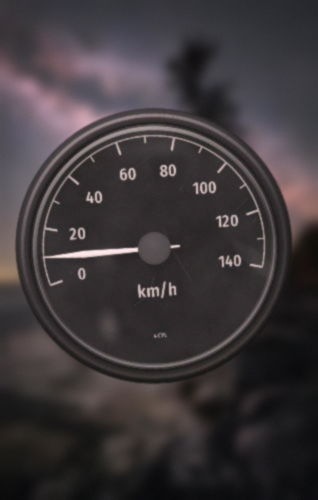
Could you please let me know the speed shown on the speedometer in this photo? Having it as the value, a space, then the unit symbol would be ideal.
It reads 10 km/h
